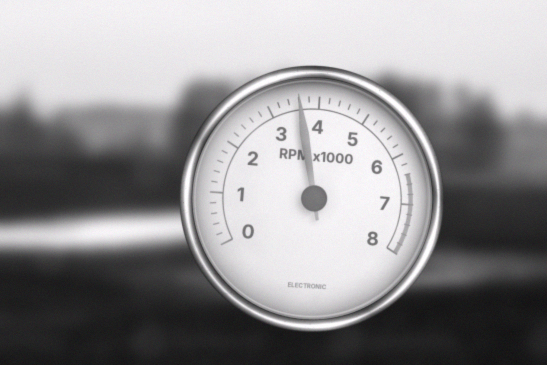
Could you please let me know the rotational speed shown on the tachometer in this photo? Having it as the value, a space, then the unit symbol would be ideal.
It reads 3600 rpm
